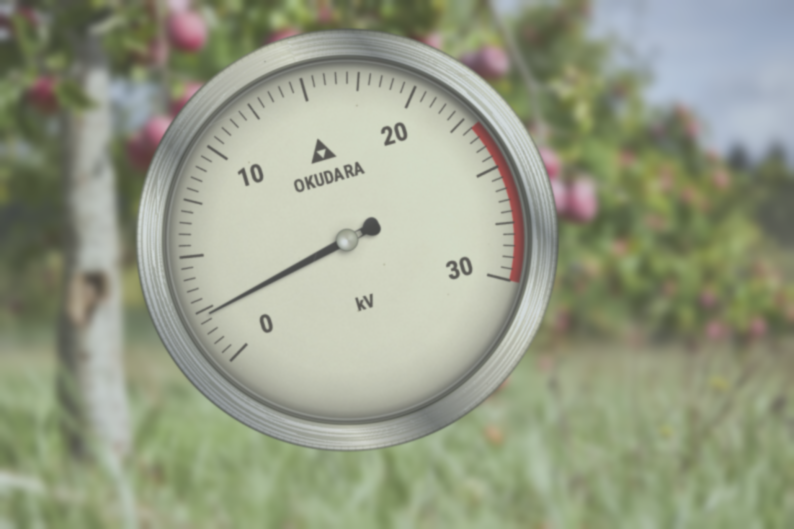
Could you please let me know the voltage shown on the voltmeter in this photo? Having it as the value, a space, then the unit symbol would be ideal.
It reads 2.25 kV
